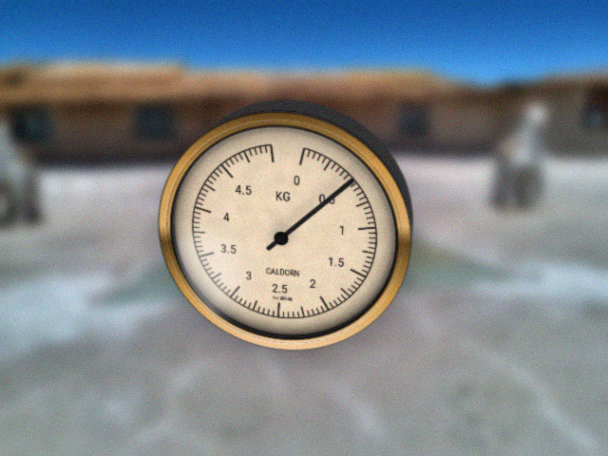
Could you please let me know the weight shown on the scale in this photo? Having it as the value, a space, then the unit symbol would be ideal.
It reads 0.5 kg
